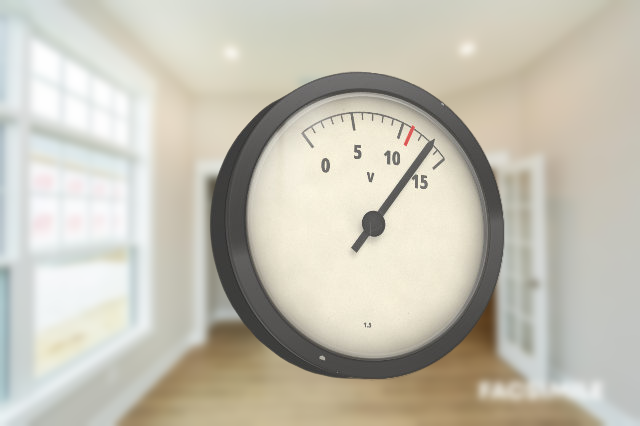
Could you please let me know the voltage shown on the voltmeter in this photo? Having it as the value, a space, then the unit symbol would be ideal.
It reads 13 V
